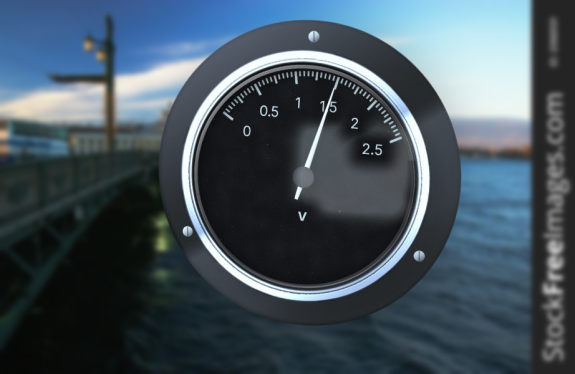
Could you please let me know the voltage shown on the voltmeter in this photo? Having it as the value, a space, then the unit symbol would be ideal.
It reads 1.5 V
